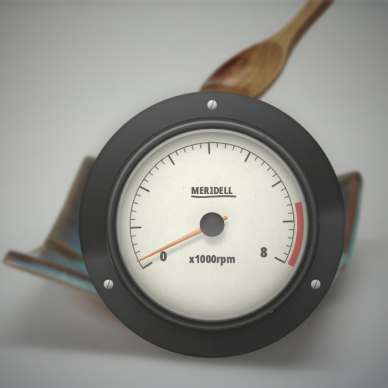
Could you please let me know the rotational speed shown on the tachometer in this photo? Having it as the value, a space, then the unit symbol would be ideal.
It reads 200 rpm
